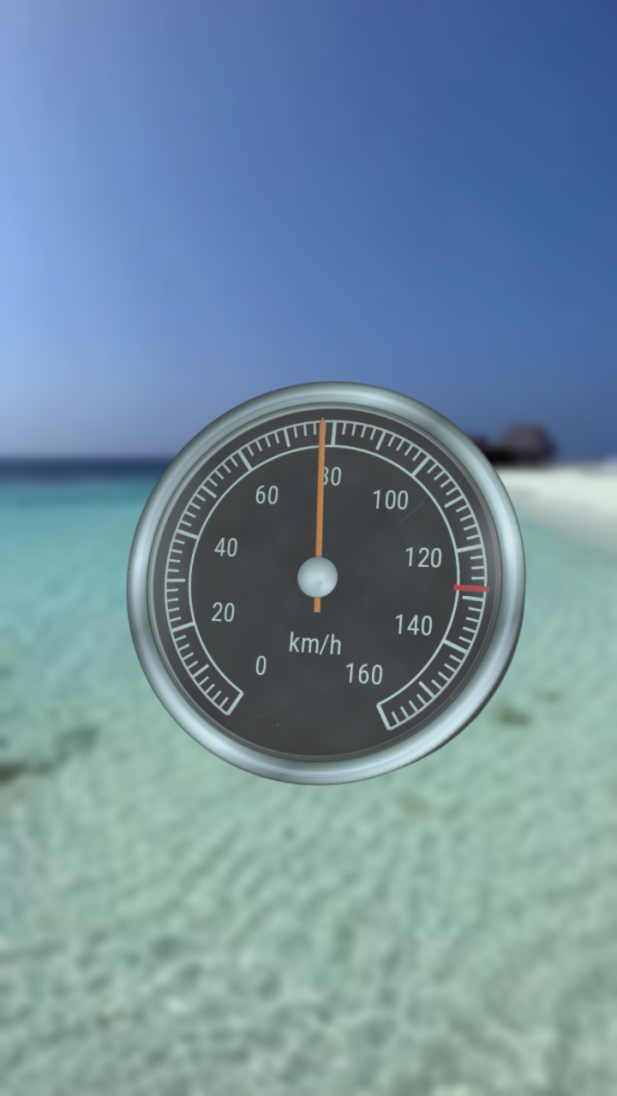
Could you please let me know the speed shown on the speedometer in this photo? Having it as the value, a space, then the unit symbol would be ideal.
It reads 78 km/h
